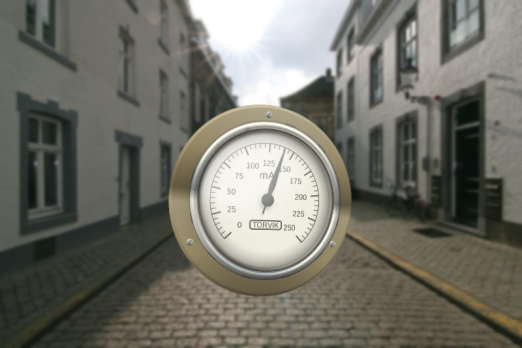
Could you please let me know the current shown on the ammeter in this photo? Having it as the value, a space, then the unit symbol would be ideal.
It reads 140 mA
